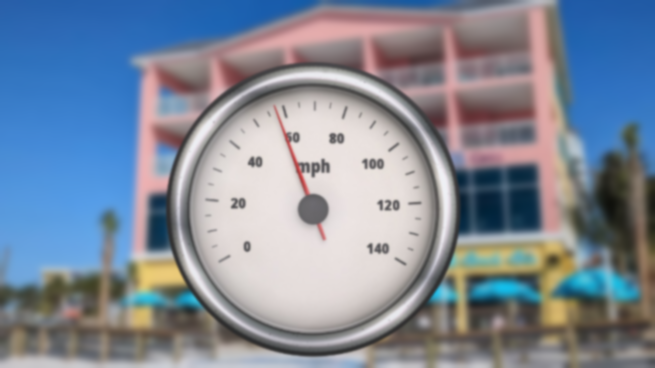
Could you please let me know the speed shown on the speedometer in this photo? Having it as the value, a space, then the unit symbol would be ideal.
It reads 57.5 mph
